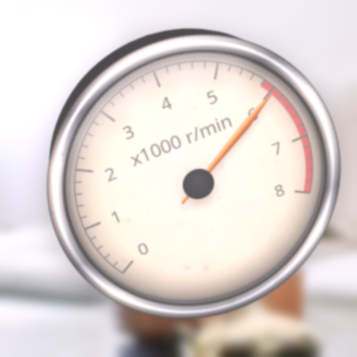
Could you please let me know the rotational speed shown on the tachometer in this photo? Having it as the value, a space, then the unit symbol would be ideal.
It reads 6000 rpm
